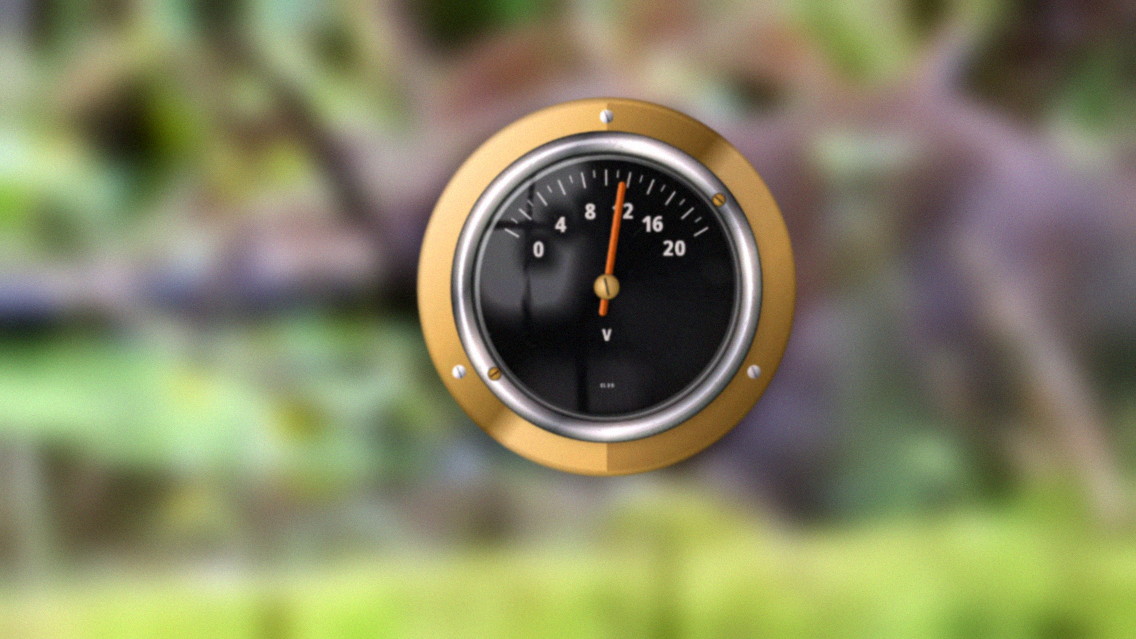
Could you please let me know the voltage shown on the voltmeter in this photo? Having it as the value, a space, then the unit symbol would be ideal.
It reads 11.5 V
